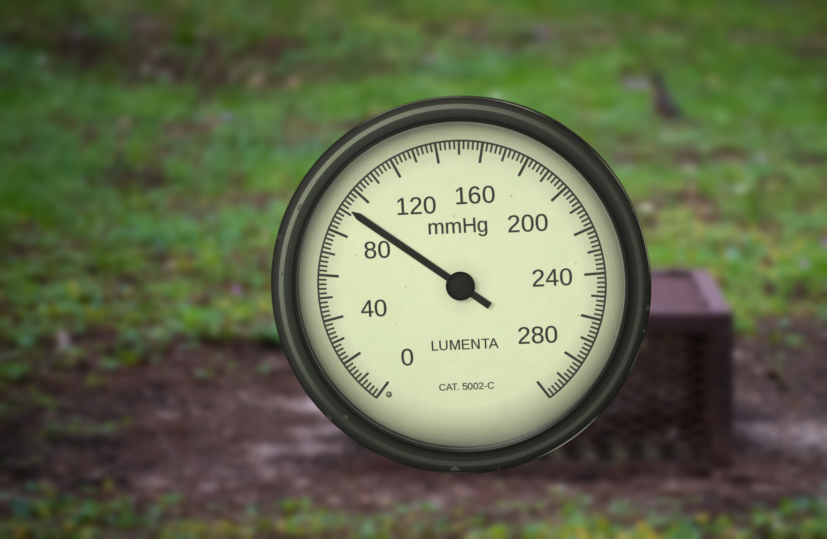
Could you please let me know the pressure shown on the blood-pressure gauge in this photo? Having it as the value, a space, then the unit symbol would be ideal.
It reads 92 mmHg
